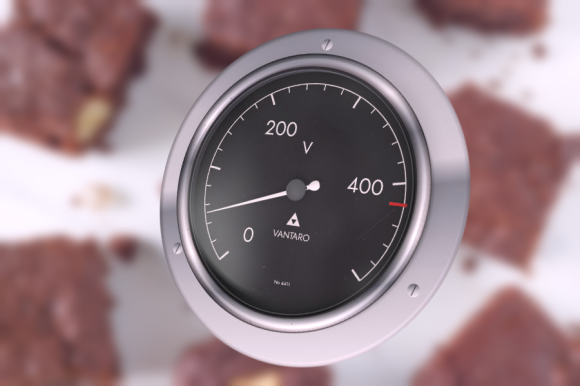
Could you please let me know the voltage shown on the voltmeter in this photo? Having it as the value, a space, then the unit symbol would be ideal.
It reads 50 V
